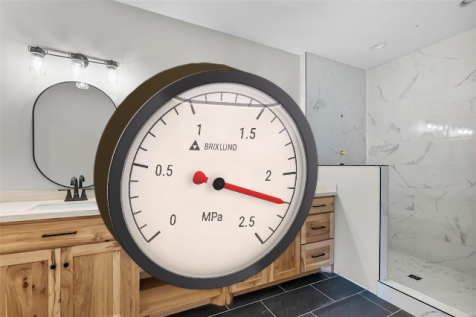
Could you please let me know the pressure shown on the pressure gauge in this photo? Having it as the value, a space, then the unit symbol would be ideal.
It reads 2.2 MPa
